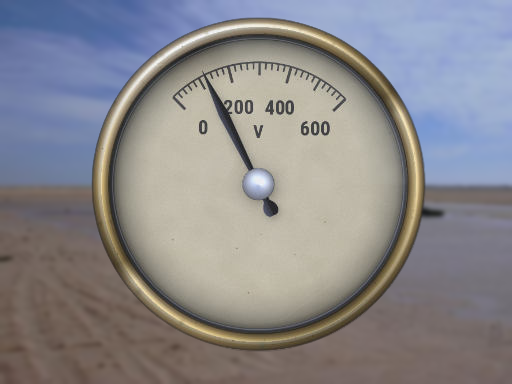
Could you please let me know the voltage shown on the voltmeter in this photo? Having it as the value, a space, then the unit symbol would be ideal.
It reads 120 V
